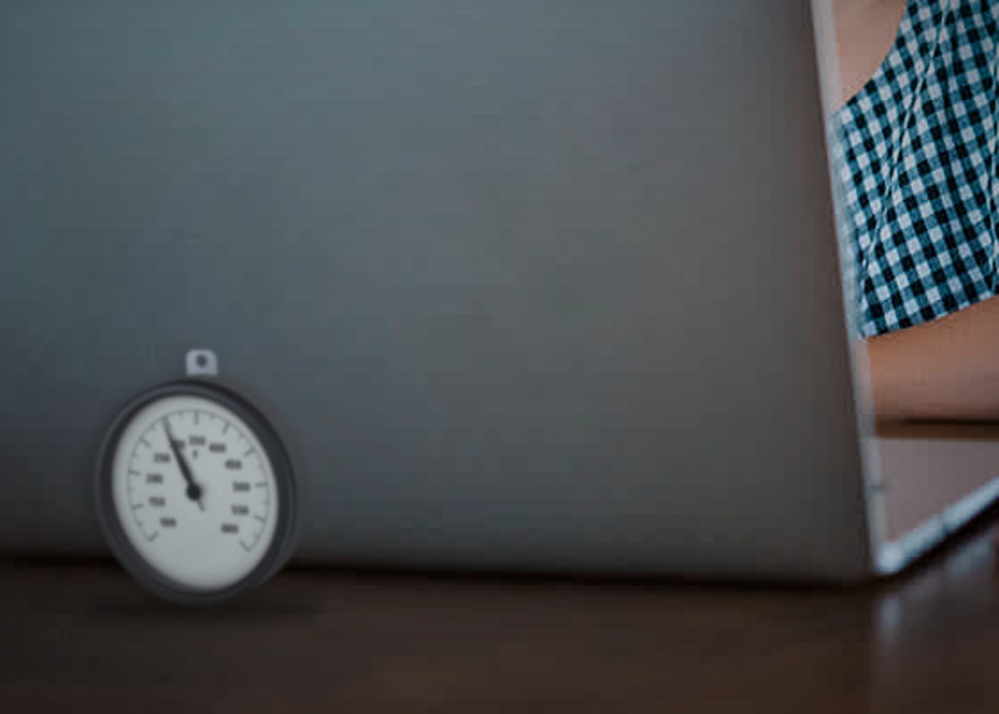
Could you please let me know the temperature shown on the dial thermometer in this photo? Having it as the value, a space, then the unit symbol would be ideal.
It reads 300 °F
